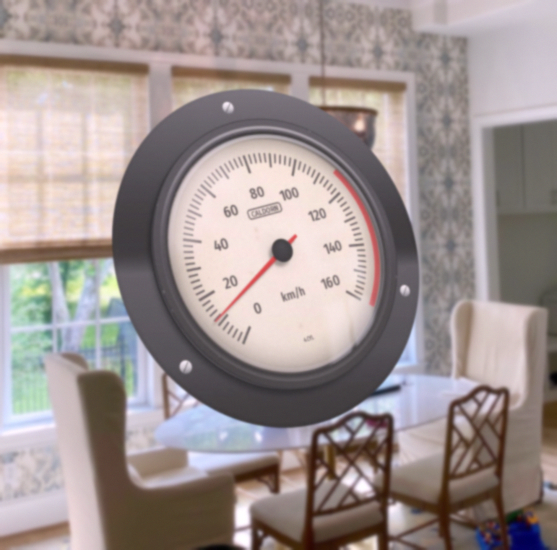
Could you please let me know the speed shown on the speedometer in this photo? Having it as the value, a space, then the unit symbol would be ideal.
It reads 12 km/h
